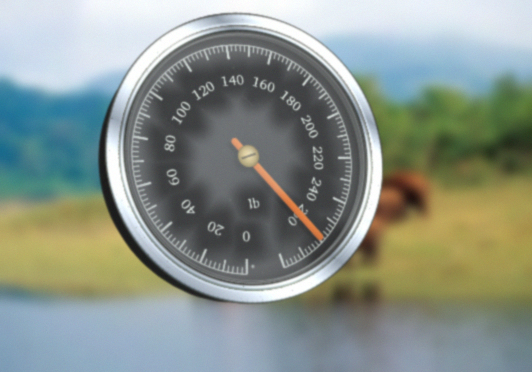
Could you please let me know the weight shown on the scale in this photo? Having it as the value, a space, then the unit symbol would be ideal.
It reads 260 lb
